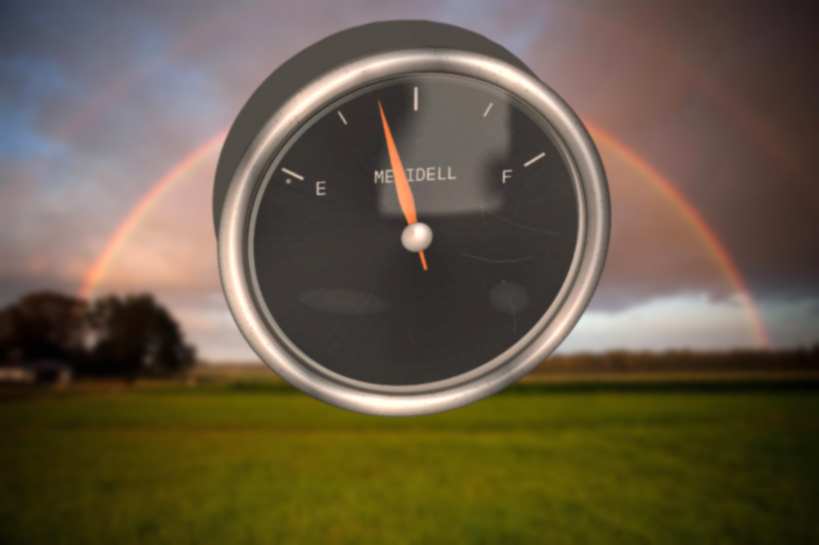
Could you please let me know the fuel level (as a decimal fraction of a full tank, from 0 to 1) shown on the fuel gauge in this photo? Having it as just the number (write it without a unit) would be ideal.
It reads 0.375
